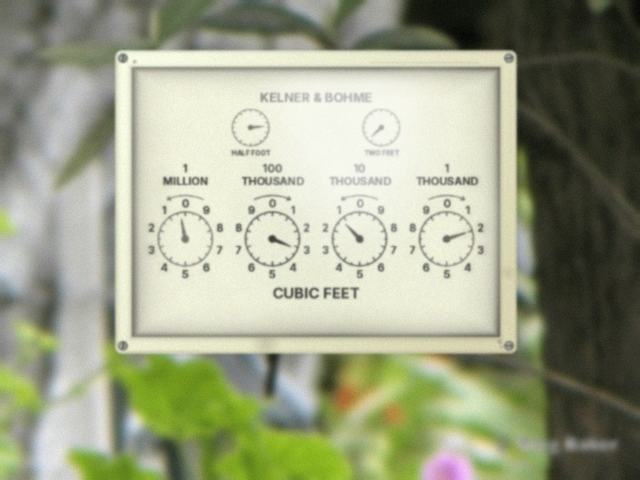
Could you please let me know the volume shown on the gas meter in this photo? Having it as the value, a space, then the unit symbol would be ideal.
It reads 31200 ft³
